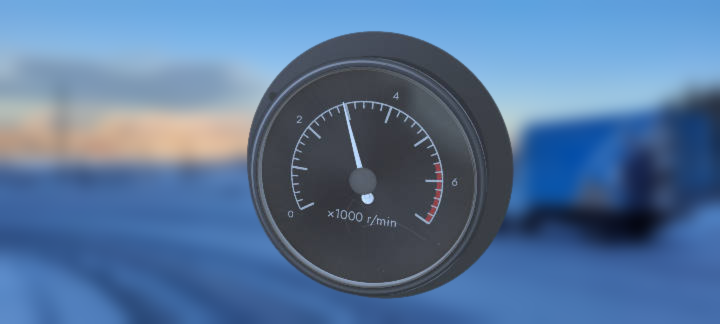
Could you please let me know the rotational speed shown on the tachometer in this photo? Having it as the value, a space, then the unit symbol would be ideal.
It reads 3000 rpm
